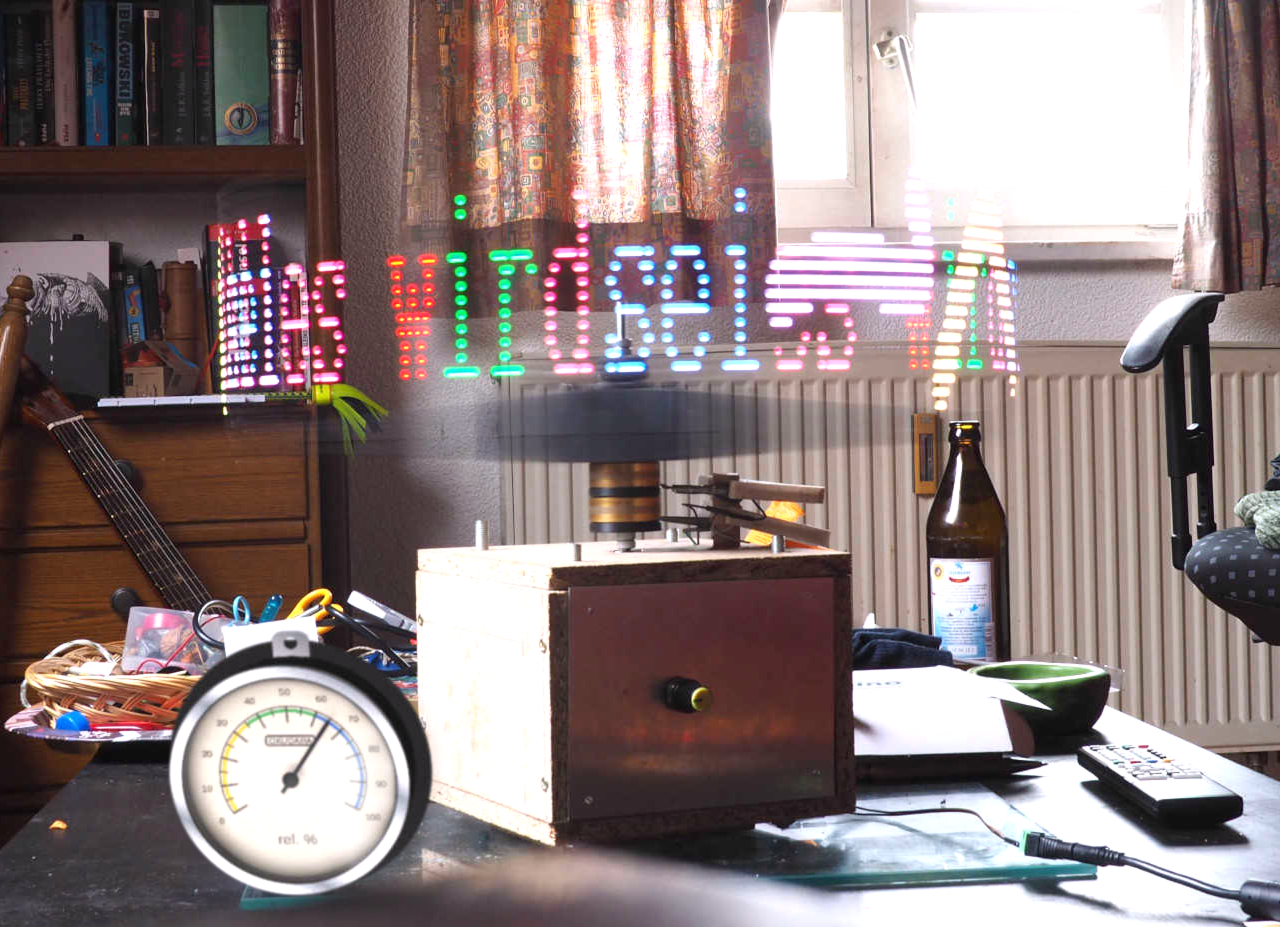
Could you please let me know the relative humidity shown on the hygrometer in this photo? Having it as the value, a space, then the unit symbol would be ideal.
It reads 65 %
